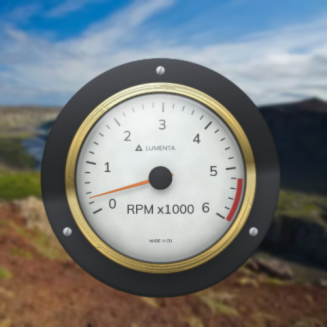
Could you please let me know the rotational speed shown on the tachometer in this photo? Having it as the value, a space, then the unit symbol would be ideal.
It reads 300 rpm
